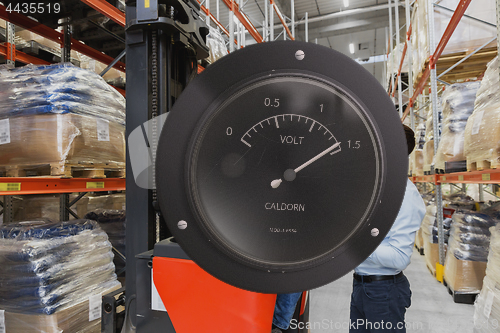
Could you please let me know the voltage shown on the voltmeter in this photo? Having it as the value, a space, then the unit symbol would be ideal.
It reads 1.4 V
